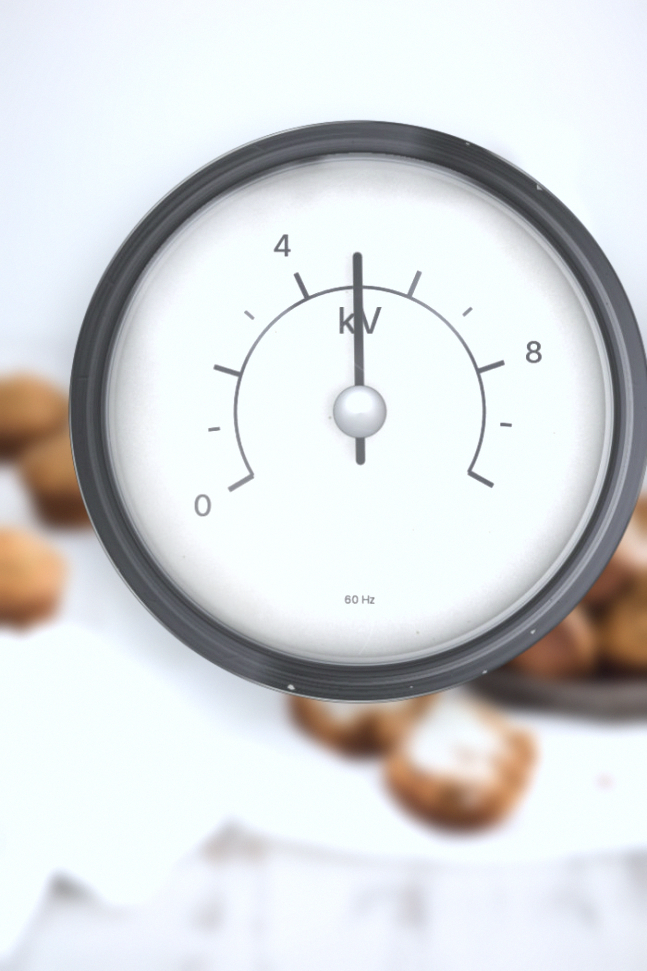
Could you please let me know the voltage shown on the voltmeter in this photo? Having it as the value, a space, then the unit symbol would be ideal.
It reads 5 kV
